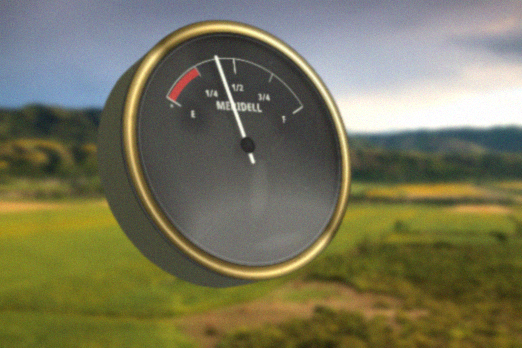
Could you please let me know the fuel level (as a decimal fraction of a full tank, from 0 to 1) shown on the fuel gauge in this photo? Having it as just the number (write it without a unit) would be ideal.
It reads 0.375
